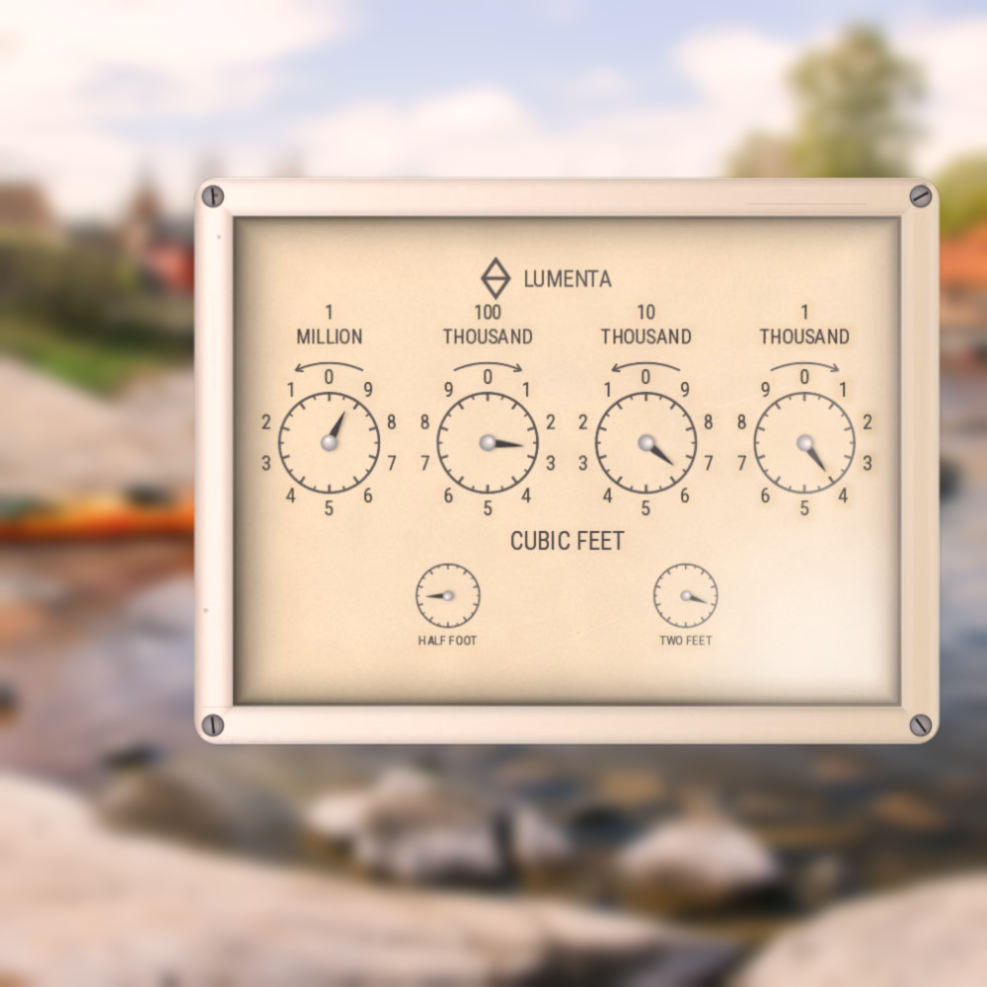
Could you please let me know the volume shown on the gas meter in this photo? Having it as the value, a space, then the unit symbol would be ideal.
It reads 926400 ft³
